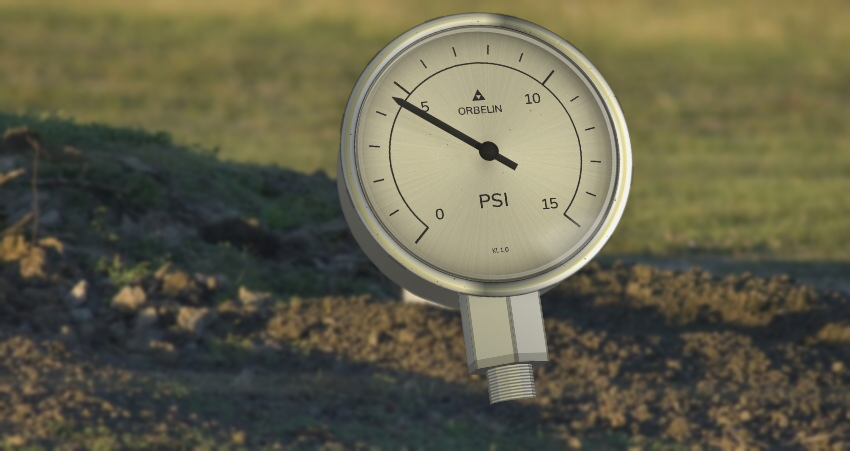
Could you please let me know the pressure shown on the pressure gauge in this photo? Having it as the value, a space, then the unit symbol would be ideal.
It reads 4.5 psi
